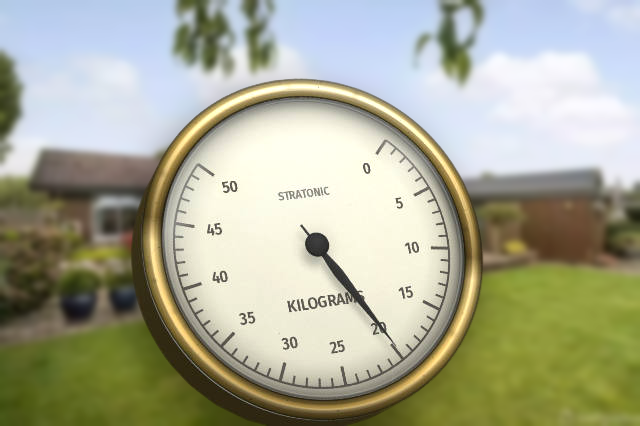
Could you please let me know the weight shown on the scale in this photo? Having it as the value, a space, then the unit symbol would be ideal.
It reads 20 kg
